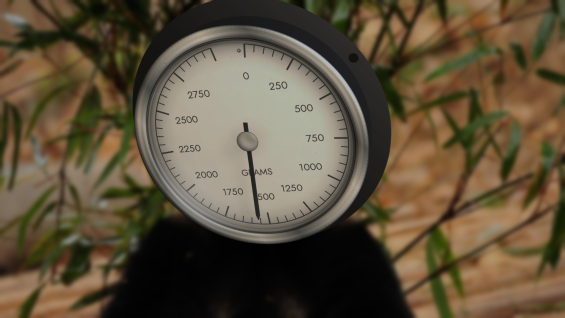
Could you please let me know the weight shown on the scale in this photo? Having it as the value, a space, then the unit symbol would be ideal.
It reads 1550 g
